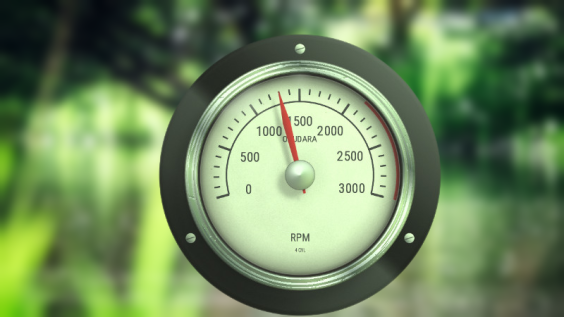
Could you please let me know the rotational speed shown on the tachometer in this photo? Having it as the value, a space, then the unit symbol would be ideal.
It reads 1300 rpm
